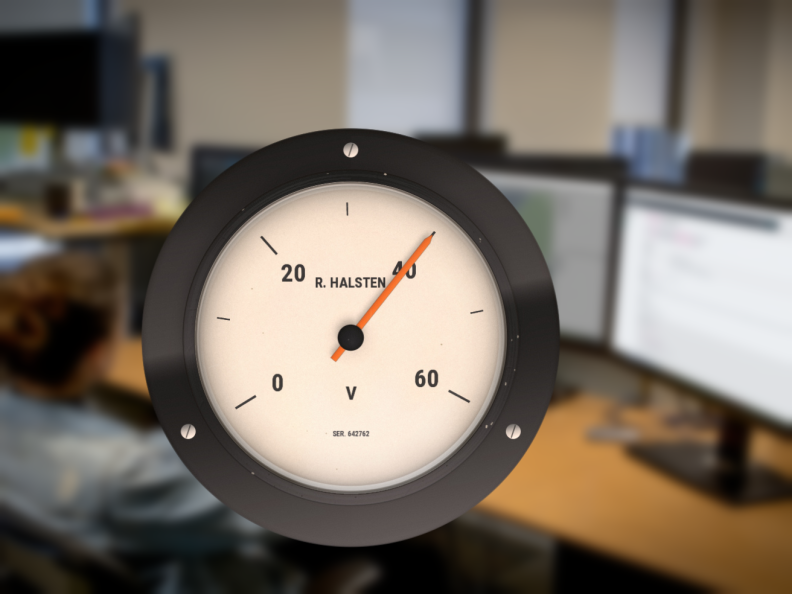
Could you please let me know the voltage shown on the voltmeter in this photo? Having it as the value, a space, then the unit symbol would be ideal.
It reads 40 V
